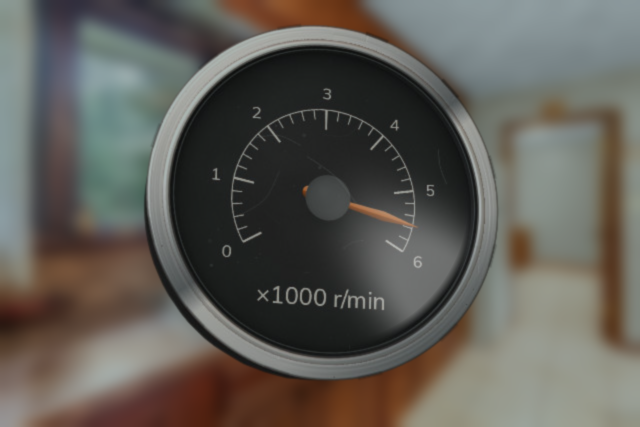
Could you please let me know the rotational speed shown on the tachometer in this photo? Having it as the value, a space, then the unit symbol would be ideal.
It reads 5600 rpm
